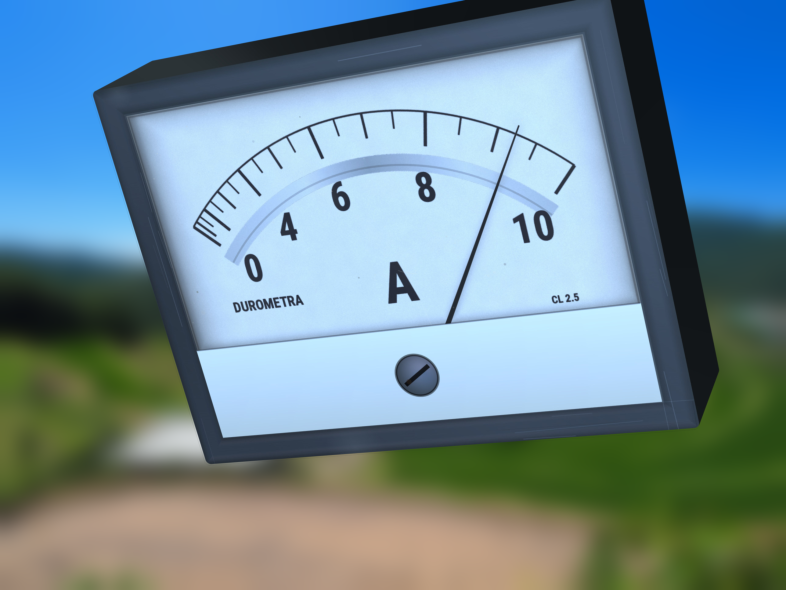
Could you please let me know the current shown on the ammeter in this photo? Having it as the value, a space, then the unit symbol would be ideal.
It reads 9.25 A
